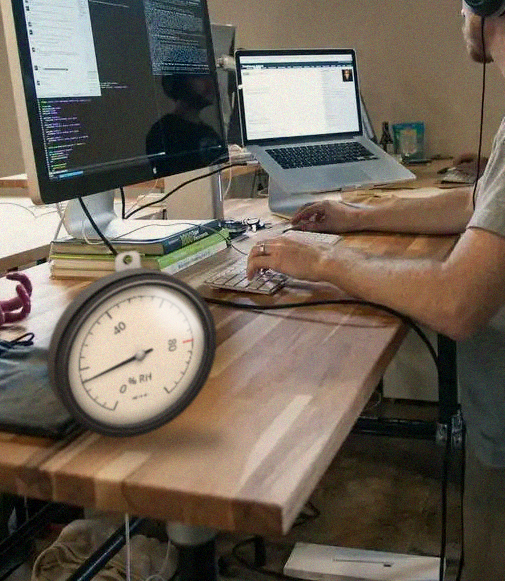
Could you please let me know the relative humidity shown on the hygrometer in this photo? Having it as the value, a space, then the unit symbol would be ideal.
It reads 16 %
